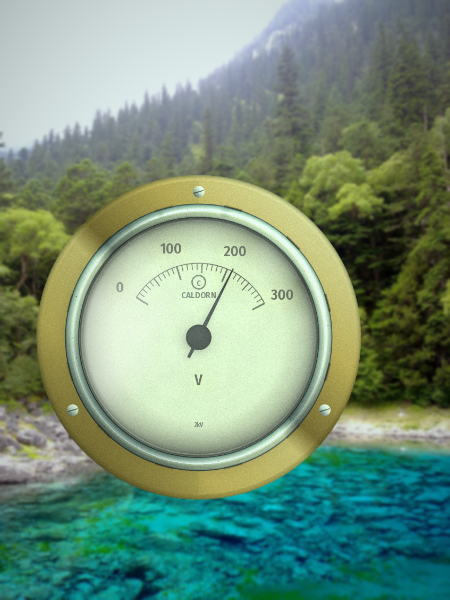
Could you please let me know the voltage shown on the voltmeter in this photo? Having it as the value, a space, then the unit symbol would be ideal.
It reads 210 V
